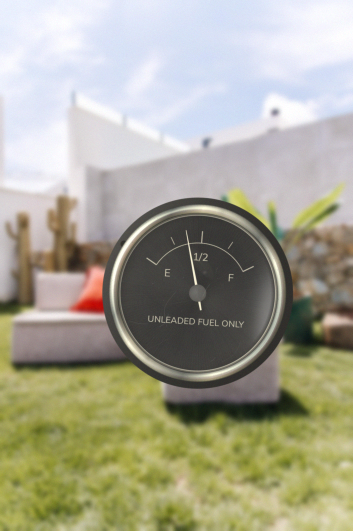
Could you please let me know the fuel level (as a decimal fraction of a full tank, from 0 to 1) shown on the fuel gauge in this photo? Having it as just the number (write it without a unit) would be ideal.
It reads 0.375
